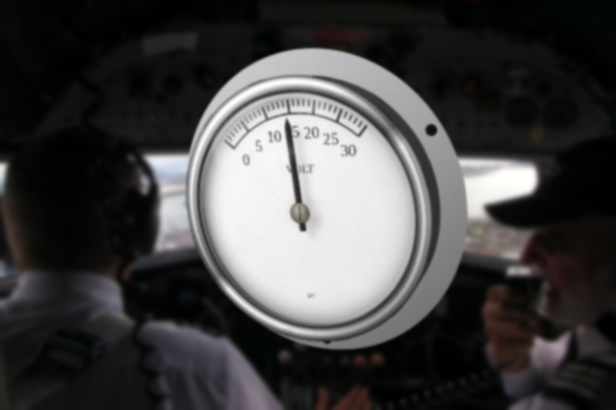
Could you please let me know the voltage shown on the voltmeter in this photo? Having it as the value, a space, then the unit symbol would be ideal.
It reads 15 V
